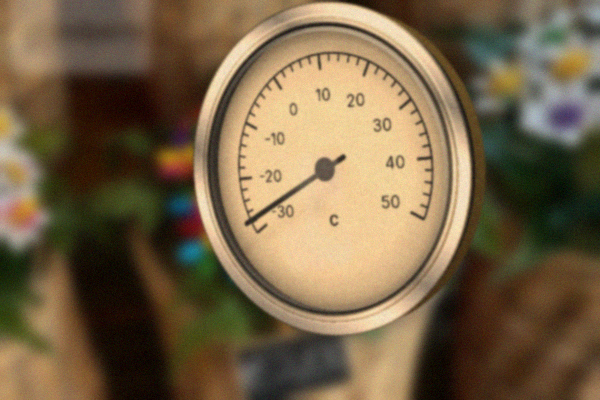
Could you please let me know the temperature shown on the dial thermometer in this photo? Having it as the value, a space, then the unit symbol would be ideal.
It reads -28 °C
